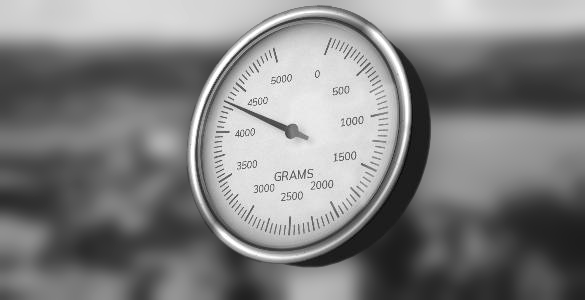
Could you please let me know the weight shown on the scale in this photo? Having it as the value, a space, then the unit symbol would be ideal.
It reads 4300 g
